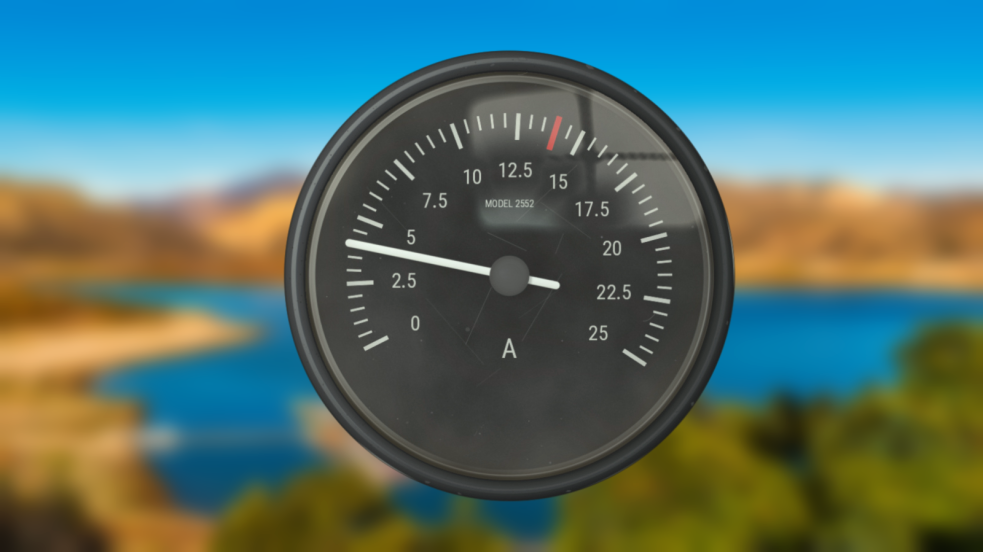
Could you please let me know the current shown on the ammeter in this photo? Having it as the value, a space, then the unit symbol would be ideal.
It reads 4 A
